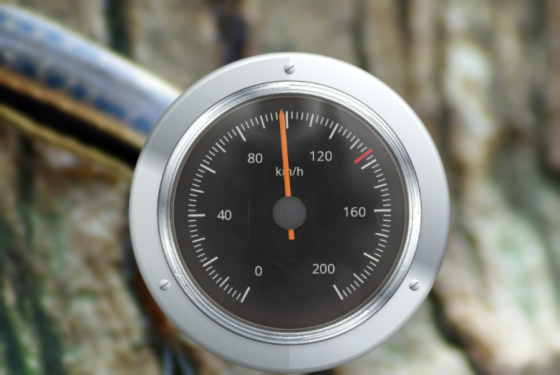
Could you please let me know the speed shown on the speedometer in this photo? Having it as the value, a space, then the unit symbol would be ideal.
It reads 98 km/h
